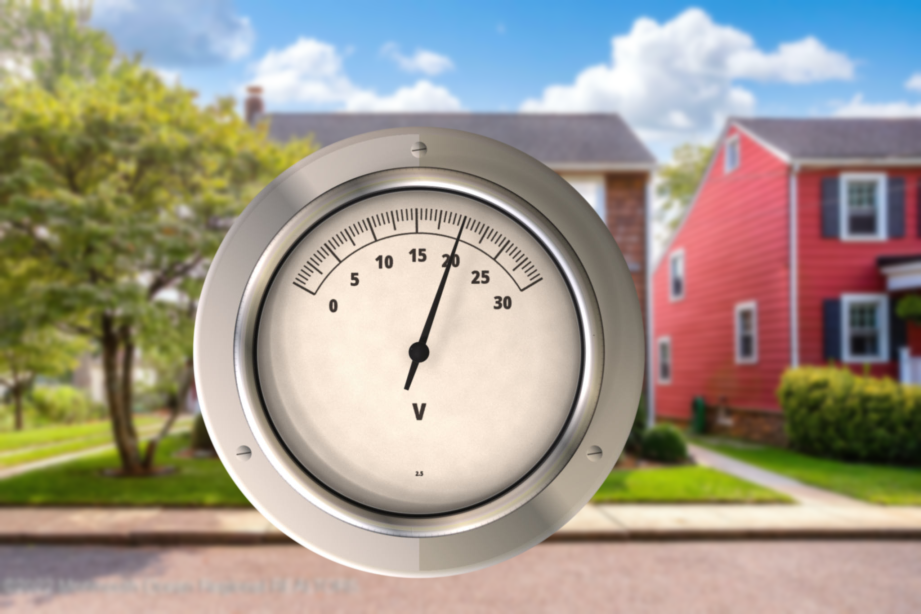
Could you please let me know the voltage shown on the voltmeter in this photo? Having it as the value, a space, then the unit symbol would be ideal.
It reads 20 V
